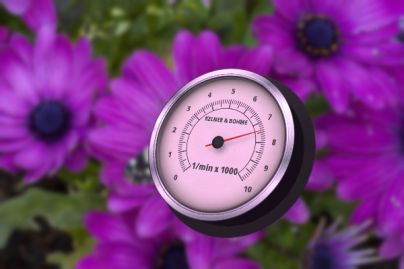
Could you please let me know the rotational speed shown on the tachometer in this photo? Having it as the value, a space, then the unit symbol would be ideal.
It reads 7500 rpm
